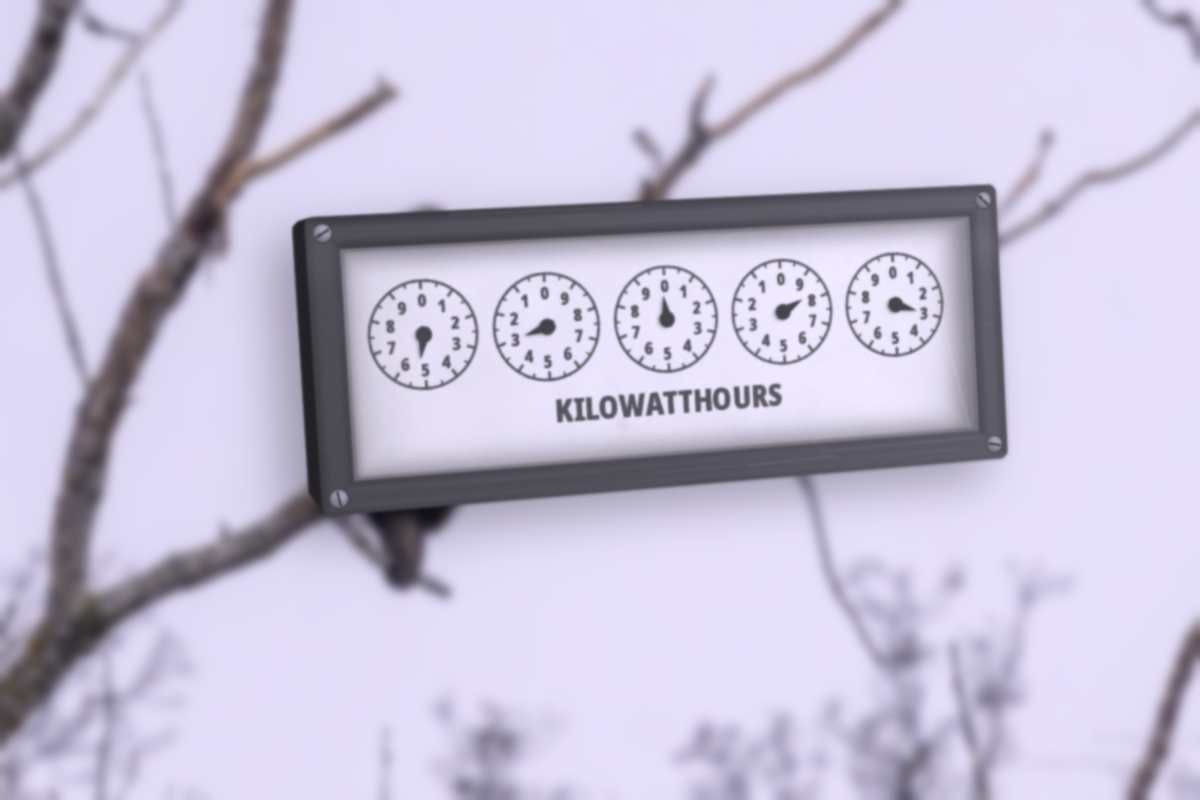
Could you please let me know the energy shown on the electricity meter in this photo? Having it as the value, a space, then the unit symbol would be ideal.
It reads 52983 kWh
